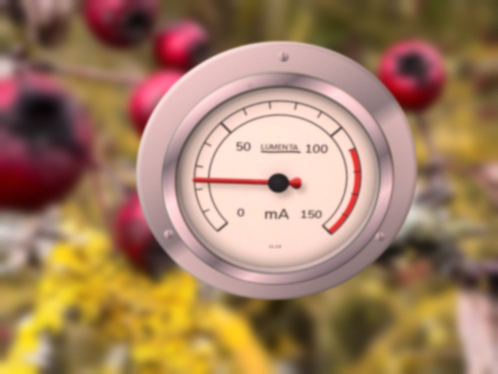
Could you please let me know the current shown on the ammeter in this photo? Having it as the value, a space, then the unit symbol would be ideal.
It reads 25 mA
